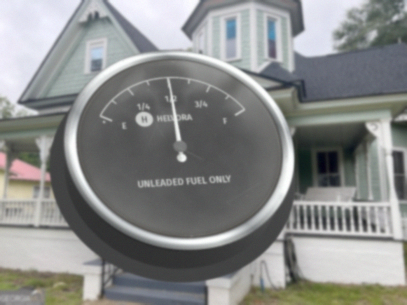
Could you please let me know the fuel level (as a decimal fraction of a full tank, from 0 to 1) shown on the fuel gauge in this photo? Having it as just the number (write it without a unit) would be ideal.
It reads 0.5
